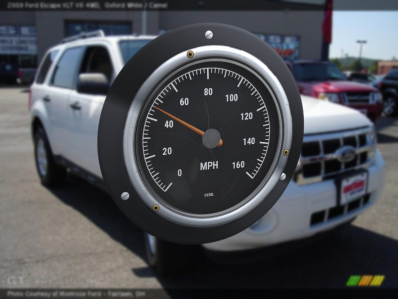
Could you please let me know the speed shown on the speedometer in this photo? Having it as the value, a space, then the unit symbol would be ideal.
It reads 46 mph
